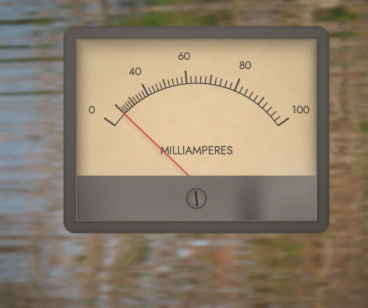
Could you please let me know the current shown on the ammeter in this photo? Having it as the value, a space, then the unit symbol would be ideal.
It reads 20 mA
